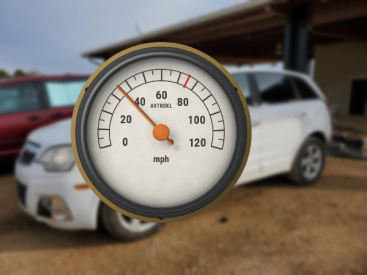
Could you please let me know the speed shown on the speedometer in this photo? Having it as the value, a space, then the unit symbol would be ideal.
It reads 35 mph
